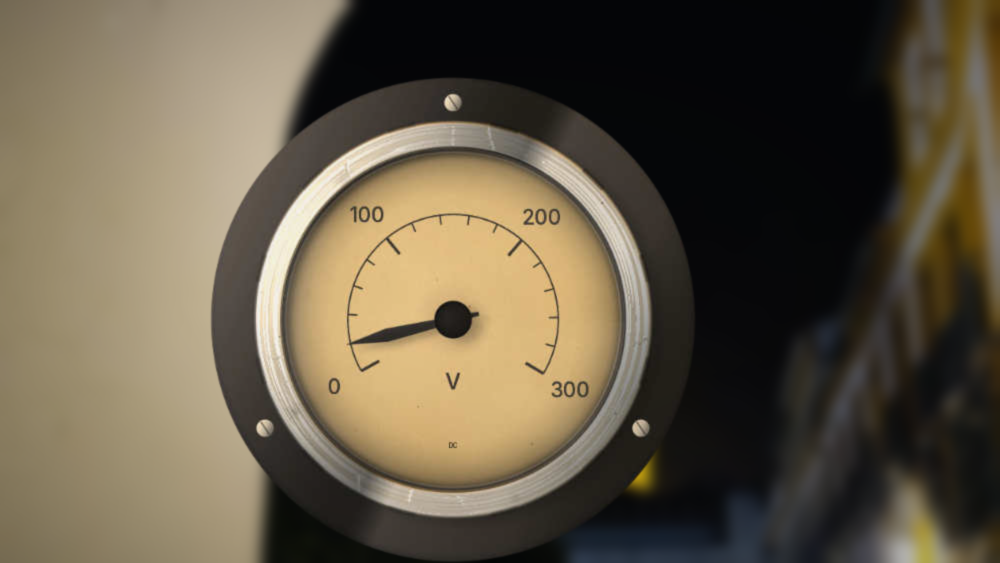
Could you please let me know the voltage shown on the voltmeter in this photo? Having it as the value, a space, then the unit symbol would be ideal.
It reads 20 V
